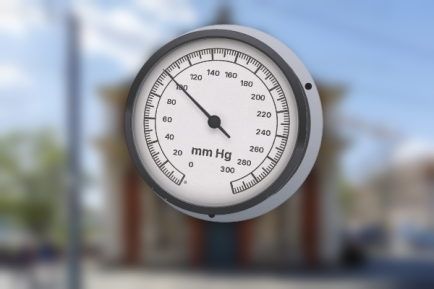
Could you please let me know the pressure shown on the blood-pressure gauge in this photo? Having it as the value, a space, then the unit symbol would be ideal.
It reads 100 mmHg
